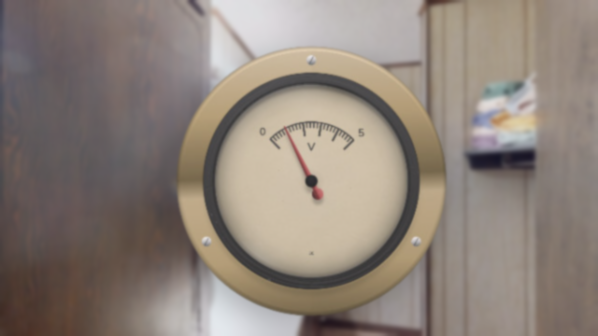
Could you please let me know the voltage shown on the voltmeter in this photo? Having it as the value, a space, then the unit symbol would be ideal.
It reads 1 V
